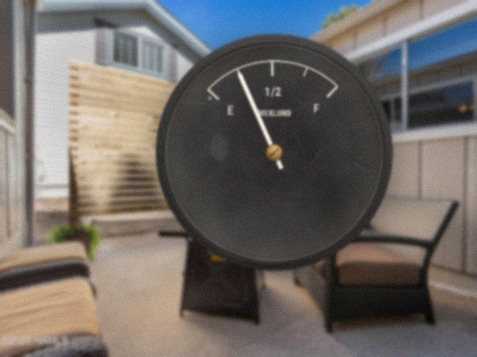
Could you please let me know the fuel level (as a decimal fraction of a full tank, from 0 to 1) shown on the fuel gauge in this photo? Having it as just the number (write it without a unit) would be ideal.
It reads 0.25
